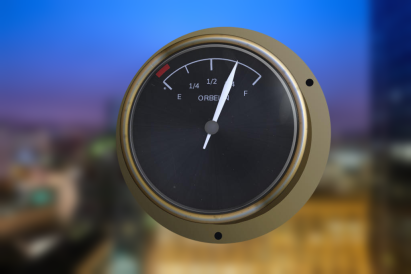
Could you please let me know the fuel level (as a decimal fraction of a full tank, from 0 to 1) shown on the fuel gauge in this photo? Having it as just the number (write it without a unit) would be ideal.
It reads 0.75
